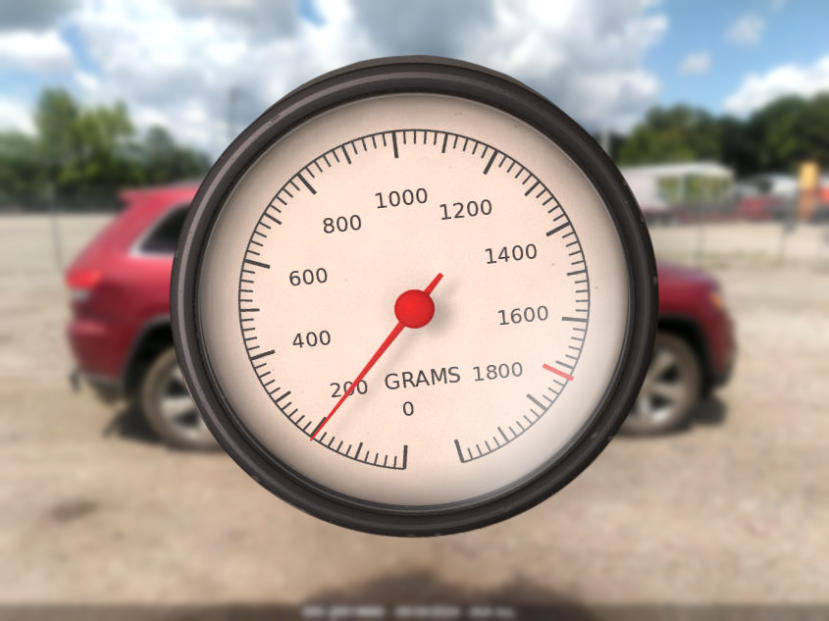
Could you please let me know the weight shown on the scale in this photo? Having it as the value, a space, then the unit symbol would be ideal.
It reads 200 g
